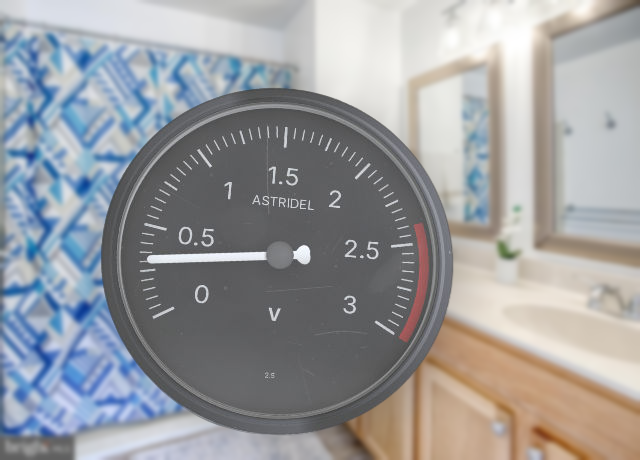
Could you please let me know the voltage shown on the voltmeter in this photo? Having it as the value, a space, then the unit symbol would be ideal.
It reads 0.3 V
